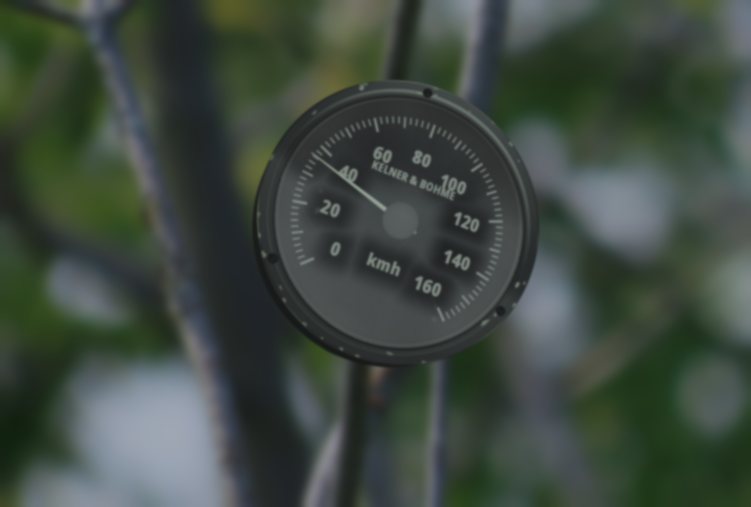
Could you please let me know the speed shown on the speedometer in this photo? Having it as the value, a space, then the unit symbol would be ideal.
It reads 36 km/h
